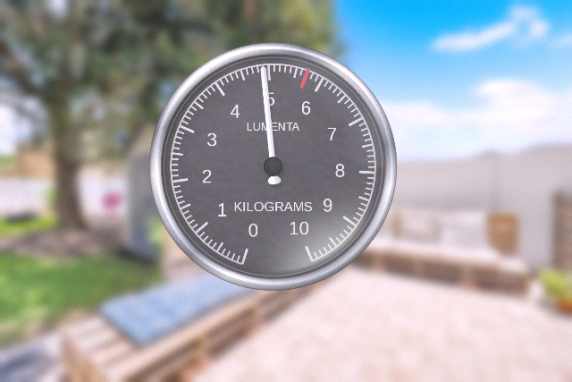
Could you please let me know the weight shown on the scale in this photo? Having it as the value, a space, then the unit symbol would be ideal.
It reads 4.9 kg
